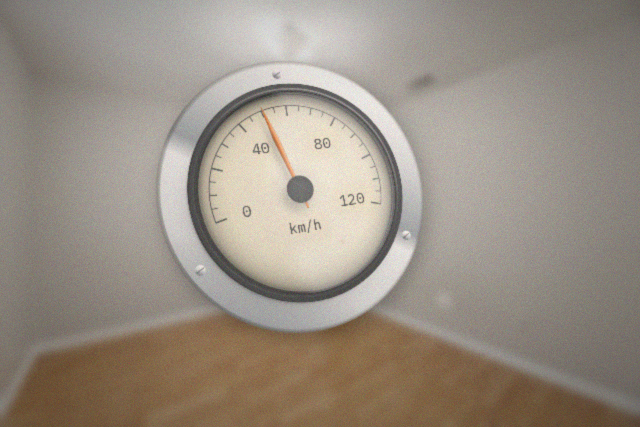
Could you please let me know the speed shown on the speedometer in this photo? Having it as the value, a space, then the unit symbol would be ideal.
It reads 50 km/h
